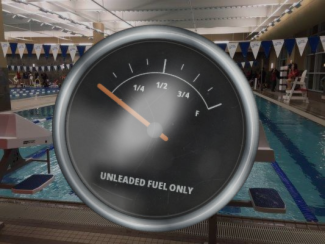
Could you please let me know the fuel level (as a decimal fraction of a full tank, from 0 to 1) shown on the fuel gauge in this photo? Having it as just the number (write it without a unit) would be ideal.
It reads 0
